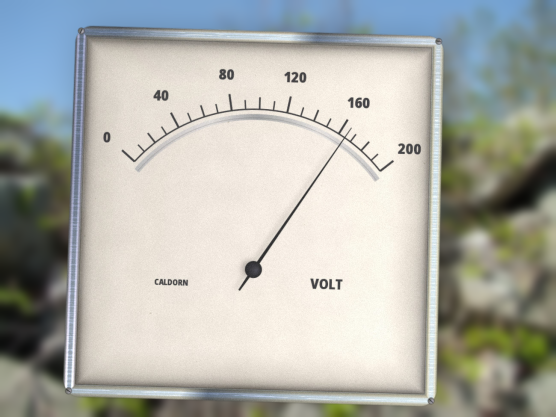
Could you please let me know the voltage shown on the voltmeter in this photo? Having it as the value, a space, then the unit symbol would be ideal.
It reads 165 V
